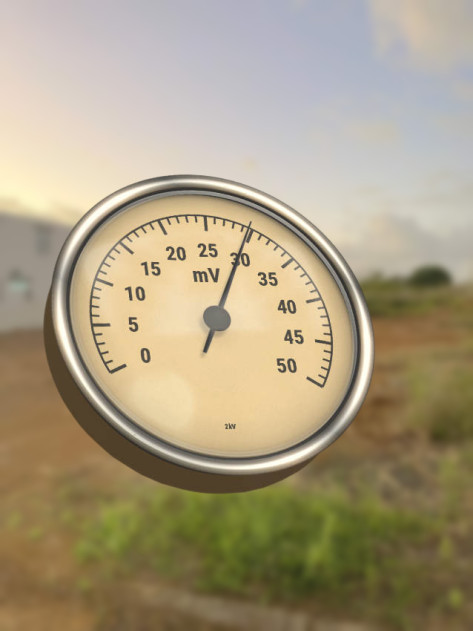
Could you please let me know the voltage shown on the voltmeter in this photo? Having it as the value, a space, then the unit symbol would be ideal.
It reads 29.5 mV
